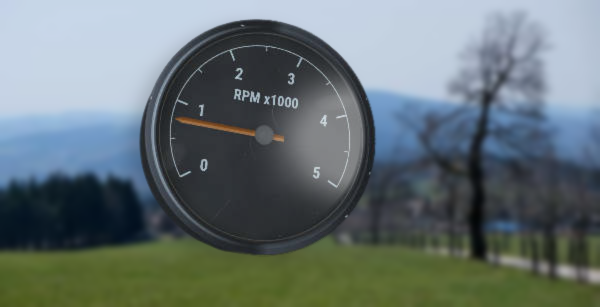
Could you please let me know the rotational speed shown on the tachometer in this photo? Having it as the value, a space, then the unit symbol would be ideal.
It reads 750 rpm
